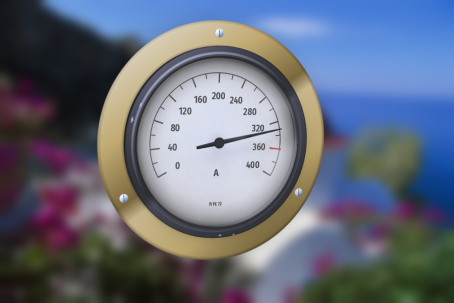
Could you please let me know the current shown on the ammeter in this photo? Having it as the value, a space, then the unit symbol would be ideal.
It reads 330 A
